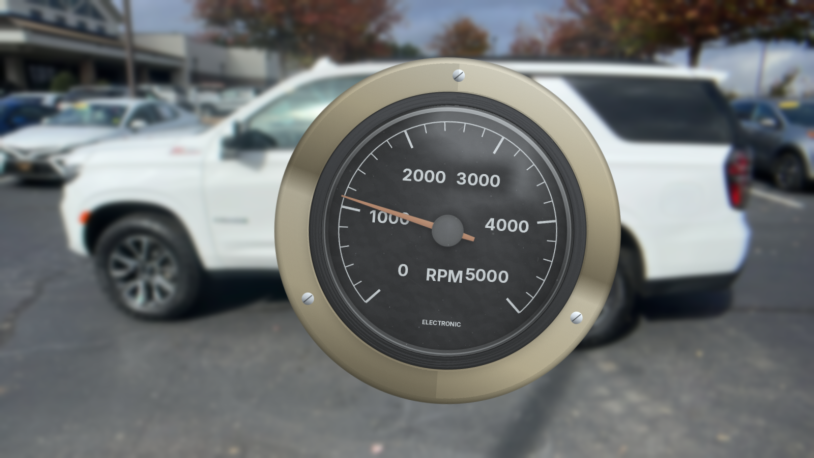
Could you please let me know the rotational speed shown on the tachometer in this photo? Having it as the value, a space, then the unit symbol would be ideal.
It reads 1100 rpm
